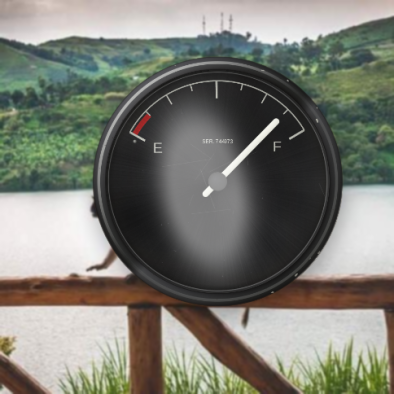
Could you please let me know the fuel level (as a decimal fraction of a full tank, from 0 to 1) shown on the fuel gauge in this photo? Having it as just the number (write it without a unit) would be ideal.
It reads 0.875
